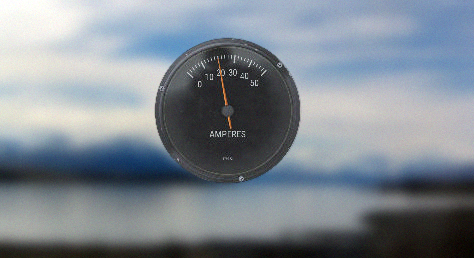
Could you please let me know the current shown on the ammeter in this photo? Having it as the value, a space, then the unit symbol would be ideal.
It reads 20 A
